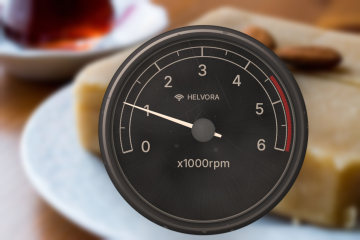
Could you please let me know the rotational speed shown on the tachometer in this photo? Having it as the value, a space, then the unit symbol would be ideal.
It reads 1000 rpm
